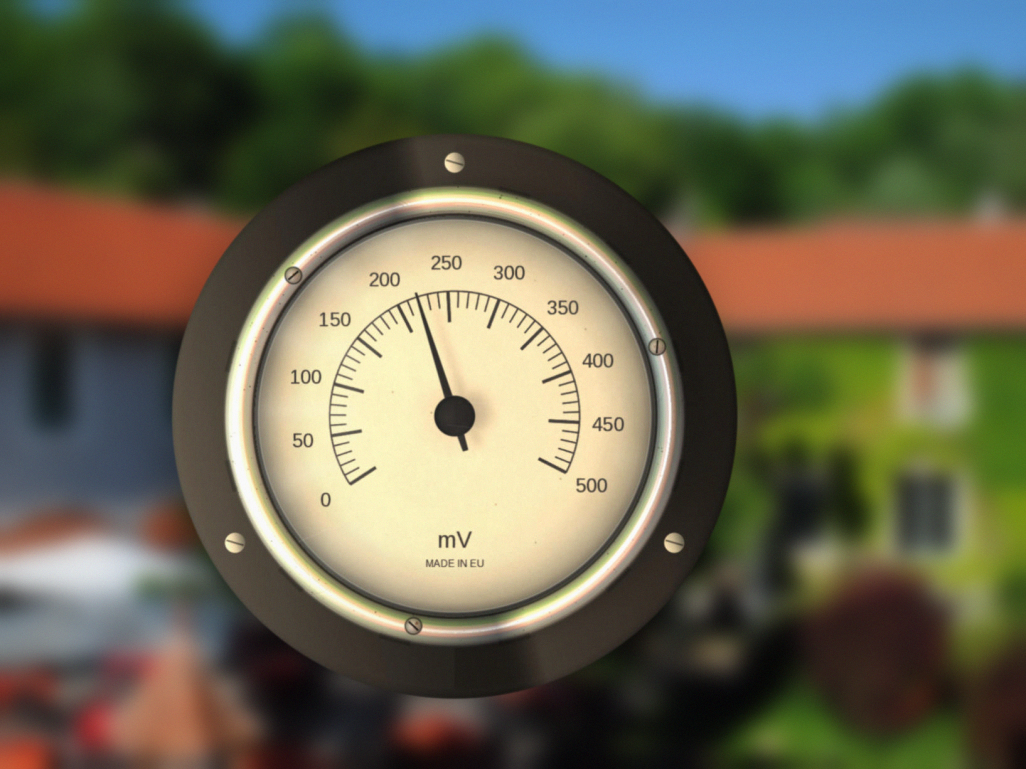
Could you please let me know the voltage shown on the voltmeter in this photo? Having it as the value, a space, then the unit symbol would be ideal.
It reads 220 mV
